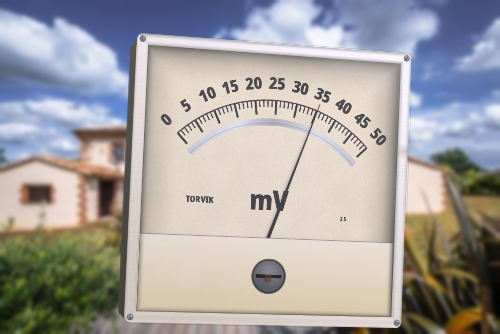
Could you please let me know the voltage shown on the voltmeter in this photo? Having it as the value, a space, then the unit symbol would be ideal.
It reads 35 mV
